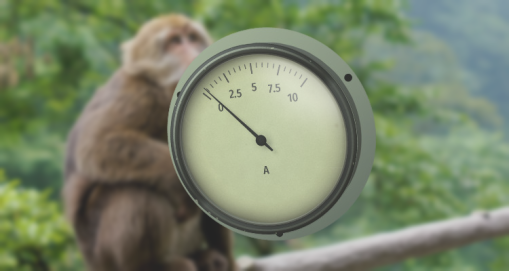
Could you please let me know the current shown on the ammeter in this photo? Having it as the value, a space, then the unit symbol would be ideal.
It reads 0.5 A
